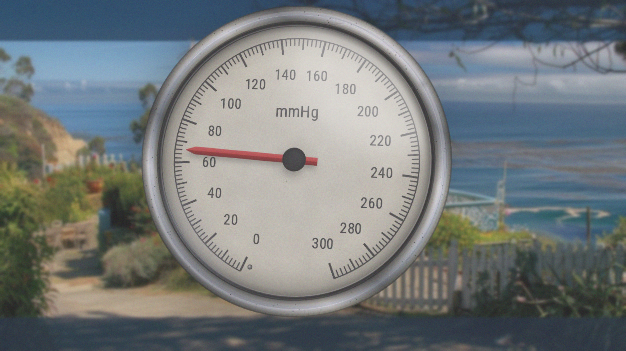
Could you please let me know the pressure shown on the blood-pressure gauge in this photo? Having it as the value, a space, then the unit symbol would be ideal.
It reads 66 mmHg
